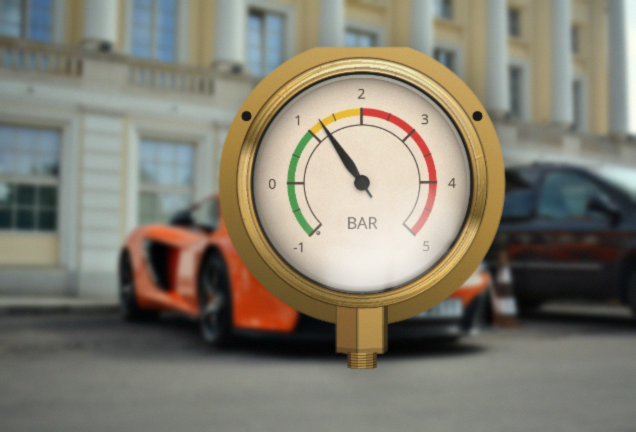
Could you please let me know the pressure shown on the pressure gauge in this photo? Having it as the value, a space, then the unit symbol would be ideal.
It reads 1.25 bar
